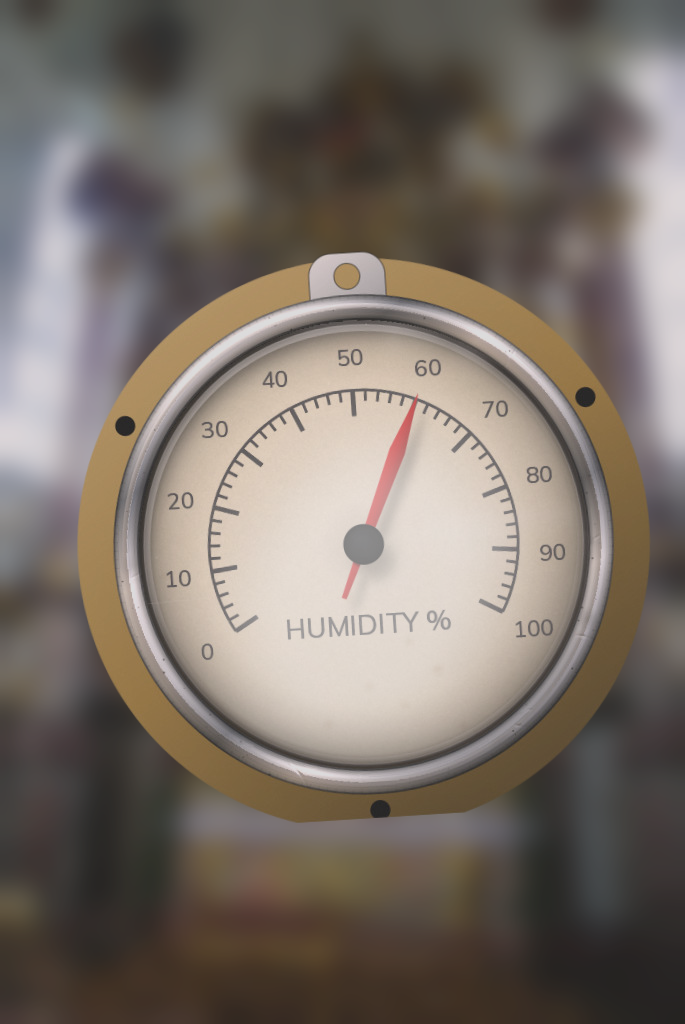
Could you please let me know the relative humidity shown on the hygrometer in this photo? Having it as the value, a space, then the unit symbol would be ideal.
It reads 60 %
